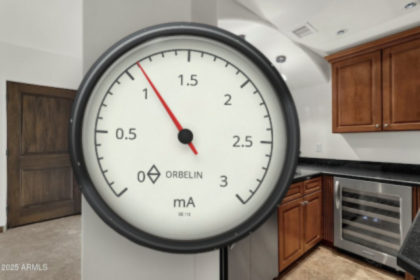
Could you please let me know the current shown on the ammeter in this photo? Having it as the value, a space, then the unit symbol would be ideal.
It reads 1.1 mA
